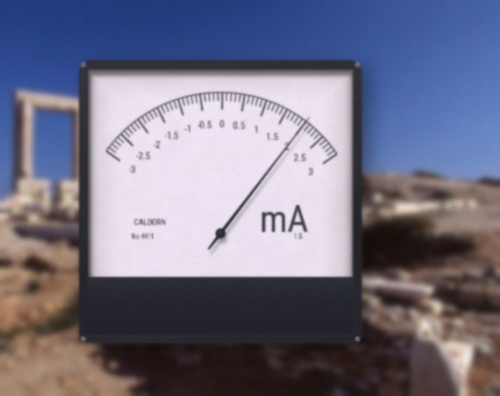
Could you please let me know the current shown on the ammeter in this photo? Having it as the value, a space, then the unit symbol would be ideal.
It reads 2 mA
